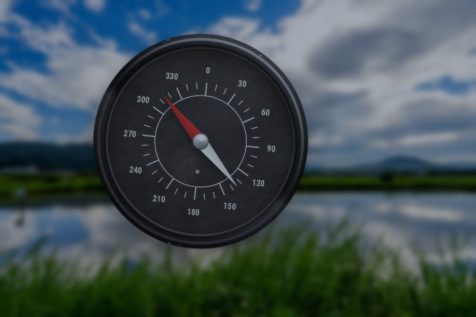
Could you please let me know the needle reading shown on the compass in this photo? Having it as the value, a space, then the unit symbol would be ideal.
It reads 315 °
